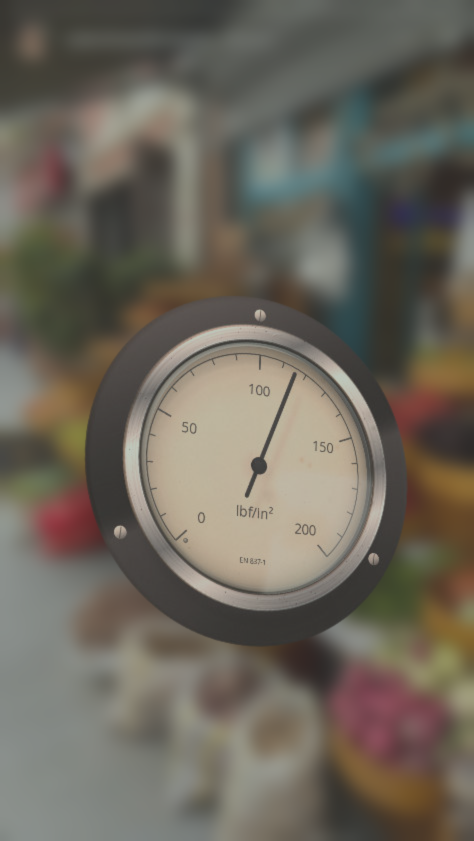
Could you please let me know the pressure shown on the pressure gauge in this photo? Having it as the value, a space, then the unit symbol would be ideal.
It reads 115 psi
